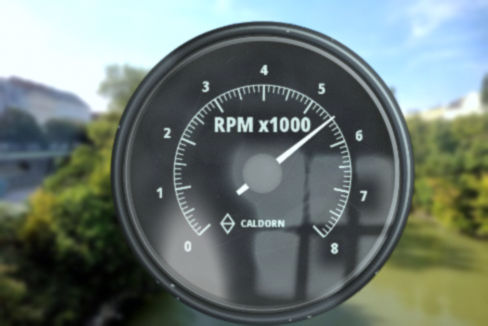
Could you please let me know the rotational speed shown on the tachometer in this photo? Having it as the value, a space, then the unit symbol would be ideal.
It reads 5500 rpm
